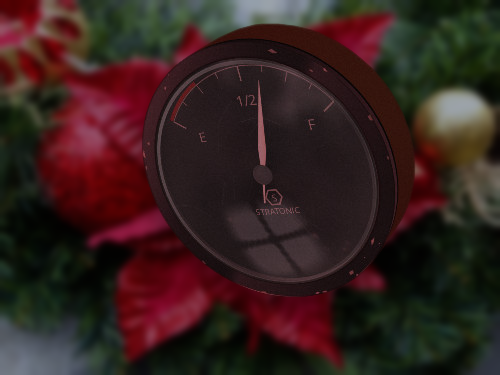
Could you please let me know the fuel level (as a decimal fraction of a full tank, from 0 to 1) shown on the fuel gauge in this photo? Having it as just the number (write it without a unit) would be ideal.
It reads 0.625
